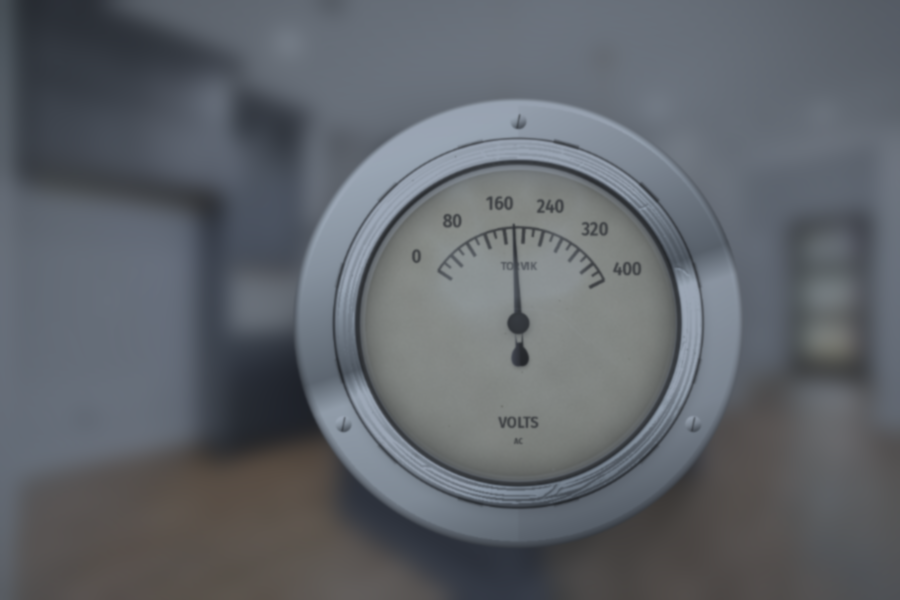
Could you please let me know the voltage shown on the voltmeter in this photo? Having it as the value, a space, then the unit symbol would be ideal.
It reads 180 V
